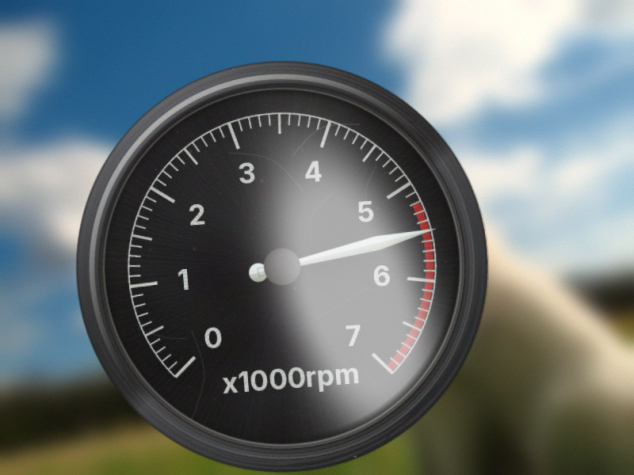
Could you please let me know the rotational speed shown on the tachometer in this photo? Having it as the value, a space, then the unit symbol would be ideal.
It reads 5500 rpm
